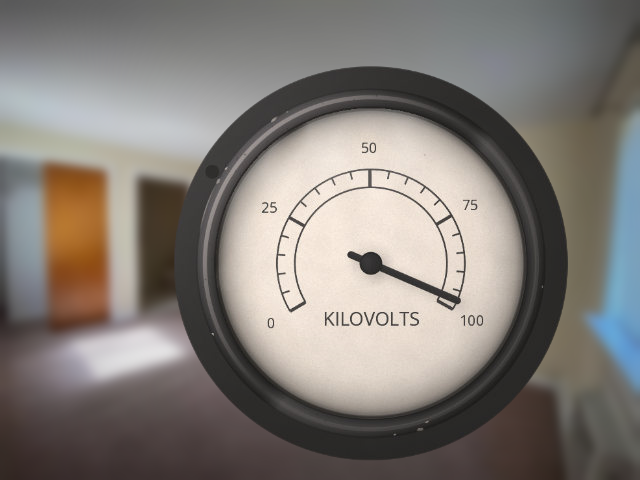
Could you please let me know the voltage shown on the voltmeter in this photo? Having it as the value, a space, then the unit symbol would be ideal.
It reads 97.5 kV
